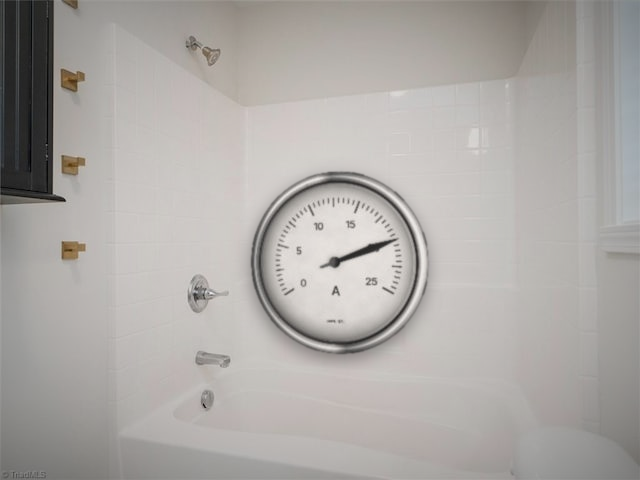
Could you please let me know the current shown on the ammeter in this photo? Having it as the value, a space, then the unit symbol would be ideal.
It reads 20 A
